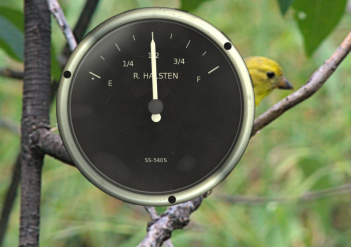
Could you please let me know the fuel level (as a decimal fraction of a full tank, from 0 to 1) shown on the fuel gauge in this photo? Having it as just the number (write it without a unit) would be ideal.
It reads 0.5
